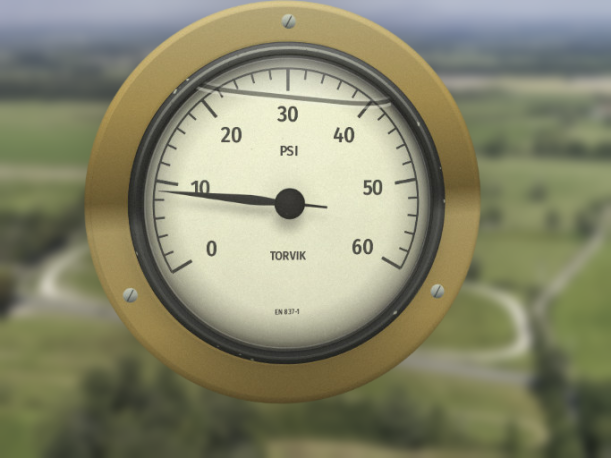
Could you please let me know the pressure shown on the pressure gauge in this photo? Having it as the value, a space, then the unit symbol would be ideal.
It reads 9 psi
